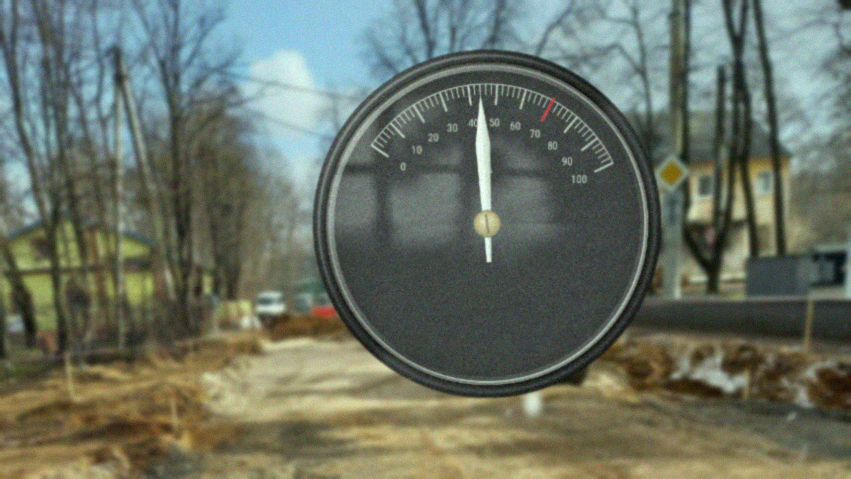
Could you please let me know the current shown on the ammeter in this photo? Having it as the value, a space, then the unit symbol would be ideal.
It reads 44 A
